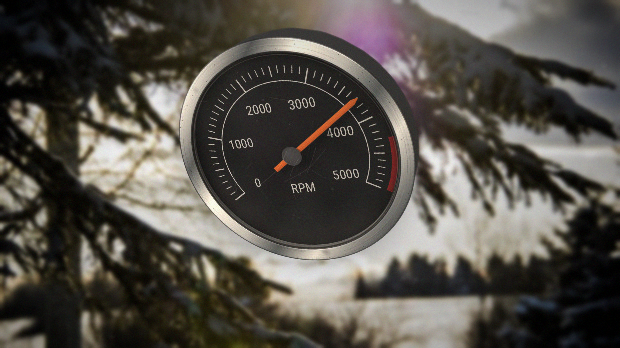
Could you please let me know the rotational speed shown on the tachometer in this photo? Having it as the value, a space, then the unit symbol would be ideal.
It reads 3700 rpm
